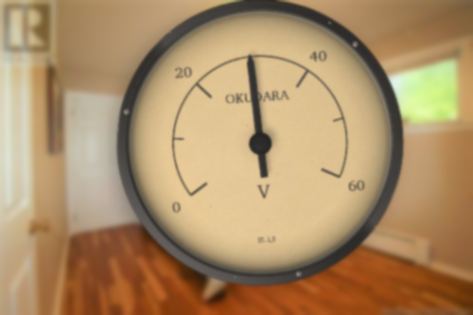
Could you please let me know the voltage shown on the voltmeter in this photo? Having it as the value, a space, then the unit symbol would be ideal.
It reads 30 V
